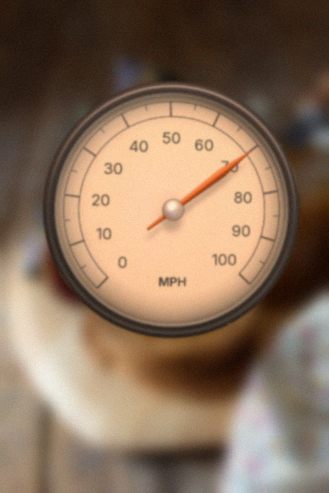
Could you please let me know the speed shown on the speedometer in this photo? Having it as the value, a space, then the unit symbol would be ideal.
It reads 70 mph
